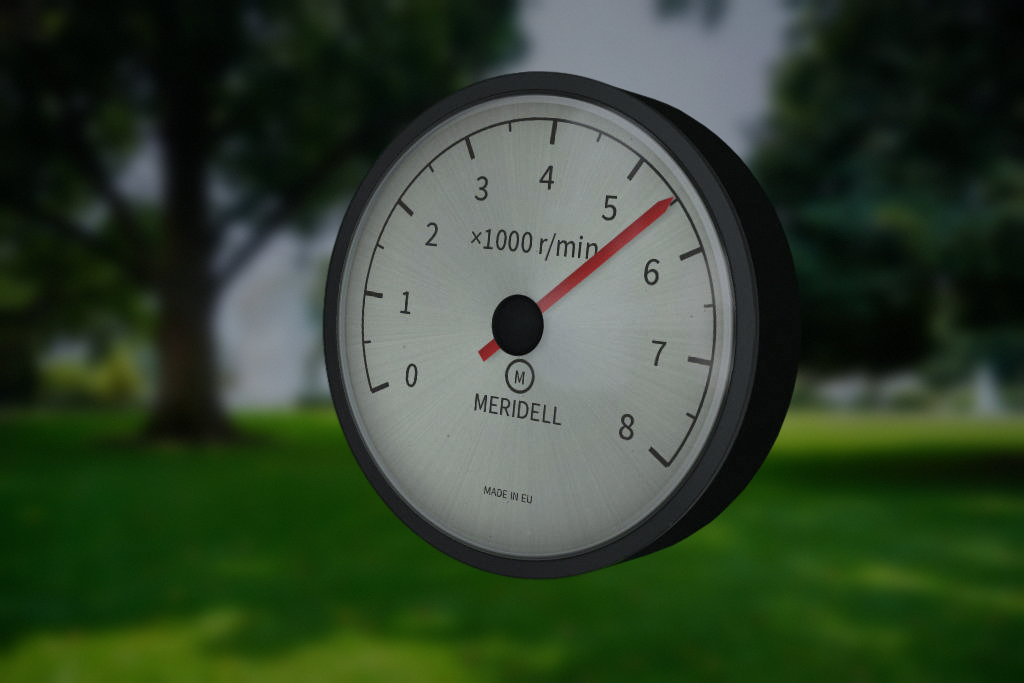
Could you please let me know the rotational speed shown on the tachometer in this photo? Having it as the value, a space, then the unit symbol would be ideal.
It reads 5500 rpm
